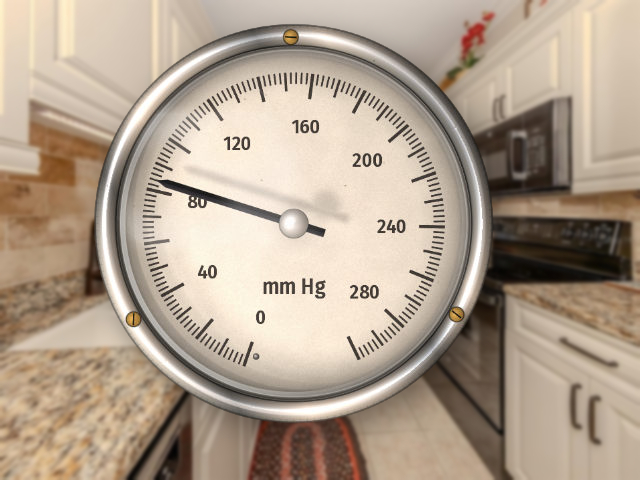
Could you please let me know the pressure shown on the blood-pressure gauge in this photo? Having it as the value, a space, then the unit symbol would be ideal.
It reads 84 mmHg
